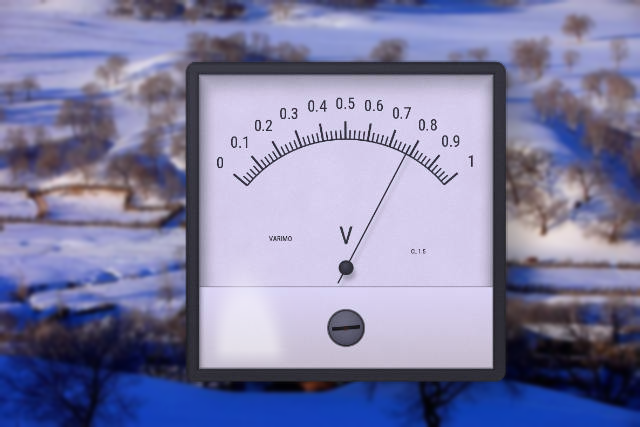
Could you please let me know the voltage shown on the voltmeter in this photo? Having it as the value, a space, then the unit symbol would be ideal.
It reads 0.78 V
